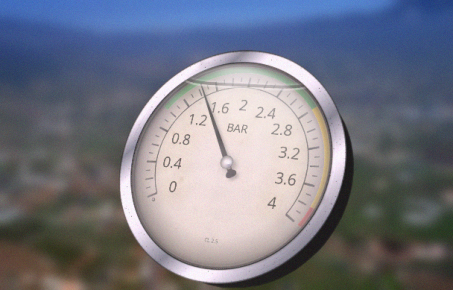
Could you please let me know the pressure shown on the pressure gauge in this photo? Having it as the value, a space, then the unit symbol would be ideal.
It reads 1.45 bar
